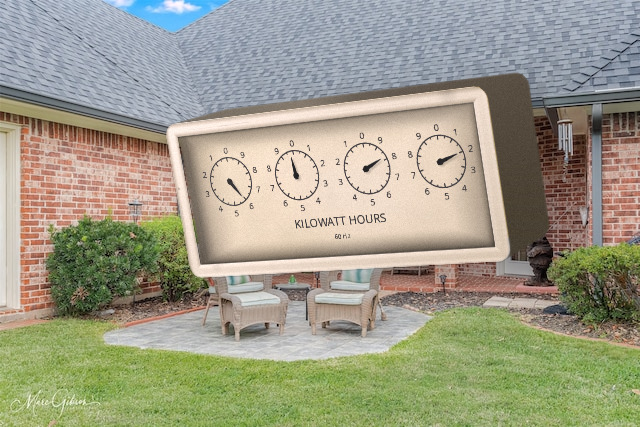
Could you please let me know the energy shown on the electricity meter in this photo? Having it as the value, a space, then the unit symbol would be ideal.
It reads 5982 kWh
